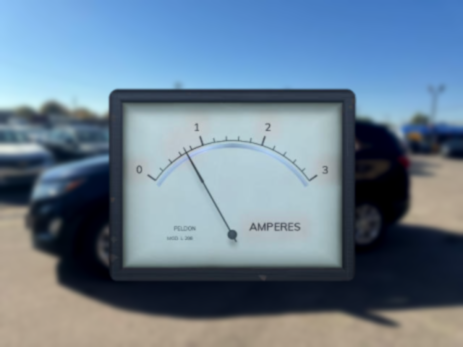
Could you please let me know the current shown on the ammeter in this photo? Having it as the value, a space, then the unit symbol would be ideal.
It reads 0.7 A
